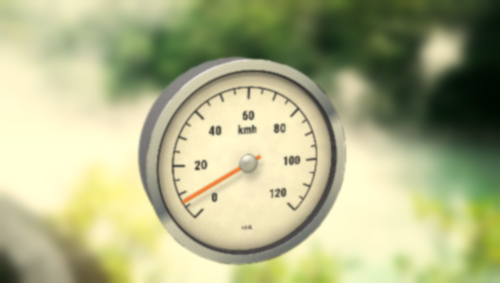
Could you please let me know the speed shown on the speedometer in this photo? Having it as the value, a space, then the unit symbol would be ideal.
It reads 7.5 km/h
